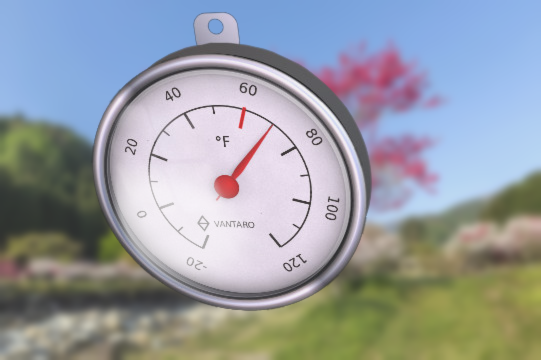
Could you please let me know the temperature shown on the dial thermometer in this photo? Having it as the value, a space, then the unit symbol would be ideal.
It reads 70 °F
